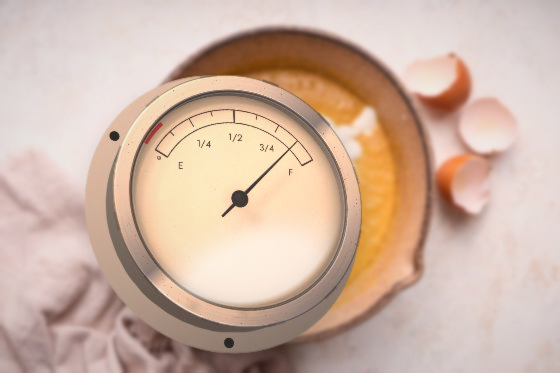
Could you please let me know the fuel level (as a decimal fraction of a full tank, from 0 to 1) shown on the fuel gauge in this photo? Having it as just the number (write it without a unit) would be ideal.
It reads 0.875
